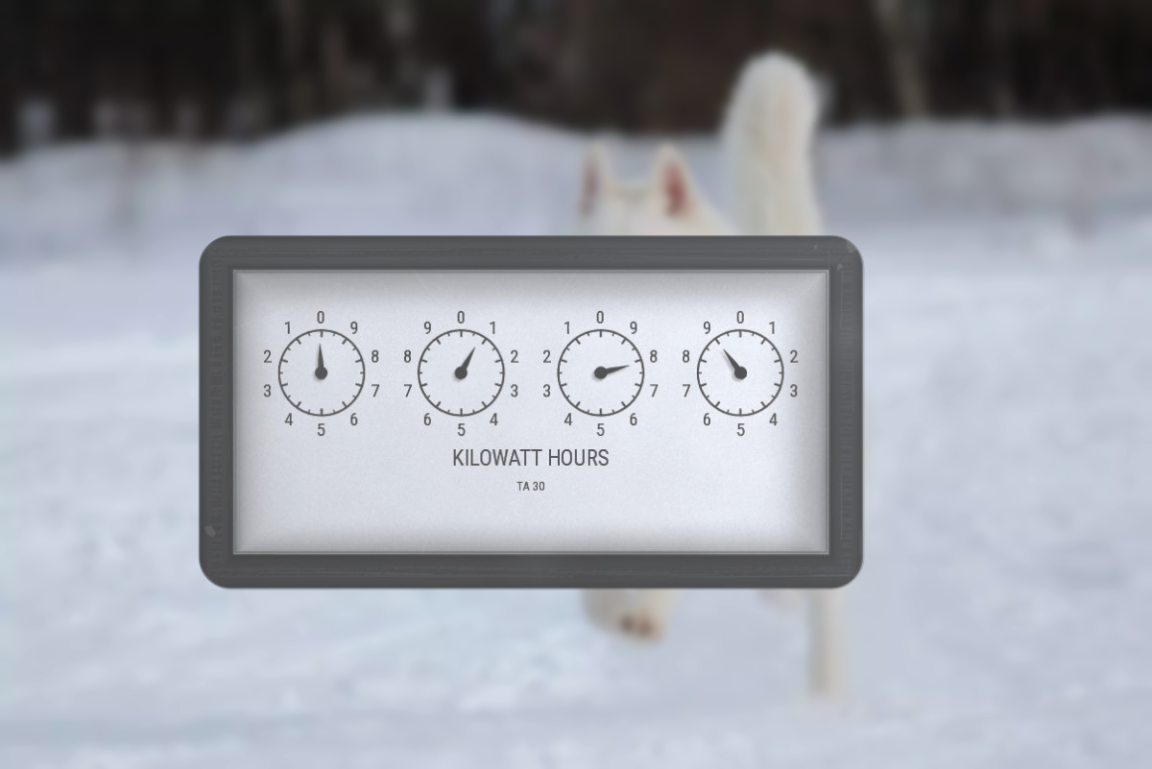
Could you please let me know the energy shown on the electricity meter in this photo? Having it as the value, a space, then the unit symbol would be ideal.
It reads 79 kWh
